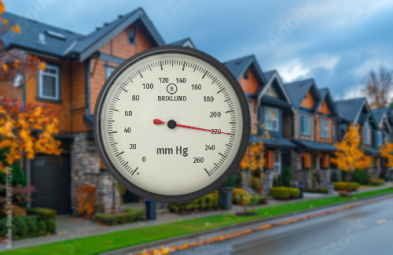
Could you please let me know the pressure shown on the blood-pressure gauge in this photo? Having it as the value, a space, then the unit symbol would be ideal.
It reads 220 mmHg
